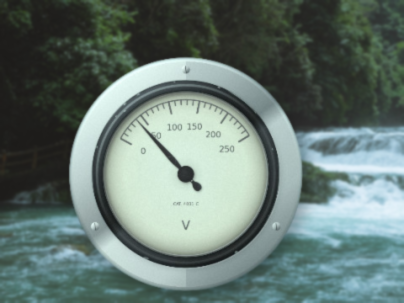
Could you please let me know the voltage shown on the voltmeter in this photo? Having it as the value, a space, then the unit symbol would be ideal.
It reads 40 V
